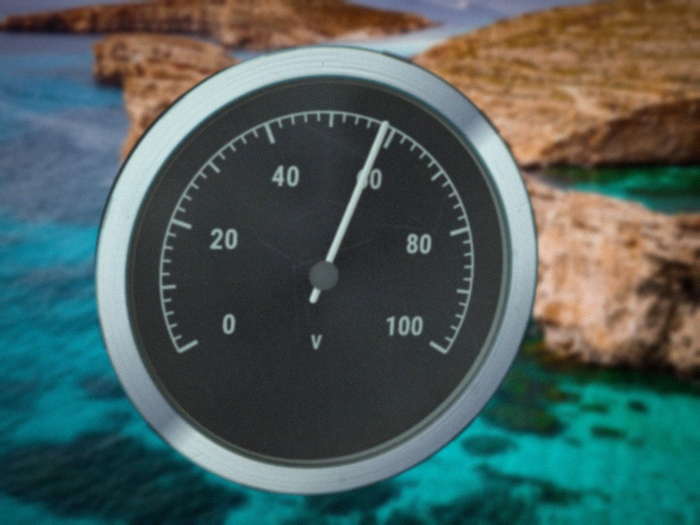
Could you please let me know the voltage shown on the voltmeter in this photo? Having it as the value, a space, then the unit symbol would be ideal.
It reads 58 V
